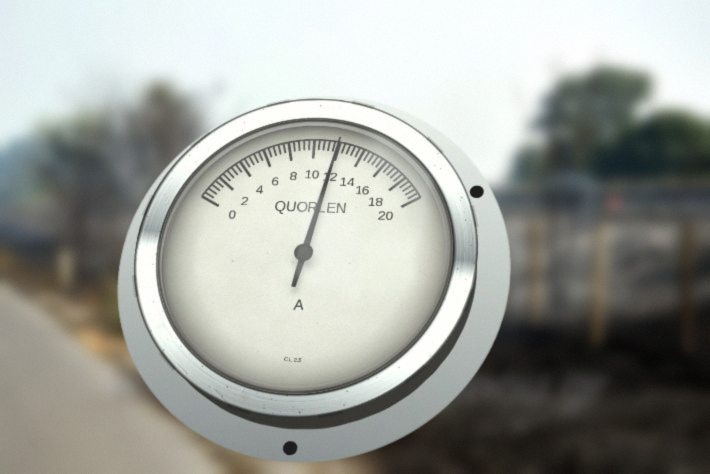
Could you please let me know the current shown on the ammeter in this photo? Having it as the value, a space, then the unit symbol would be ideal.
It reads 12 A
